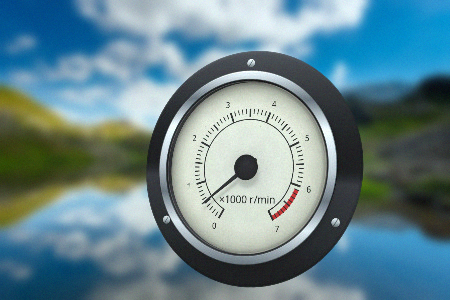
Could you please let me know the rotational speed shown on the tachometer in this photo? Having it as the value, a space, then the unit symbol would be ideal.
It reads 500 rpm
